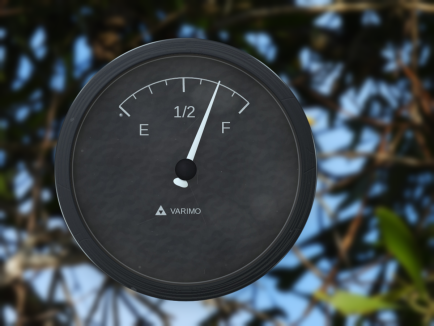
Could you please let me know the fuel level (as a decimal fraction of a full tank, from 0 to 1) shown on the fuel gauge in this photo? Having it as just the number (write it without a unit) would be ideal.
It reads 0.75
